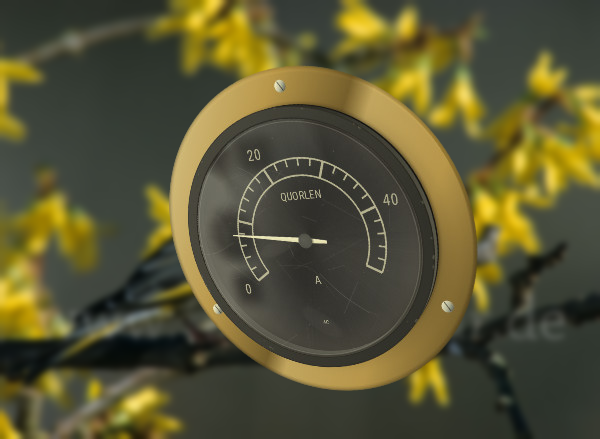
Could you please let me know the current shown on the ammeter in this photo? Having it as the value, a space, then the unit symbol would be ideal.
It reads 8 A
